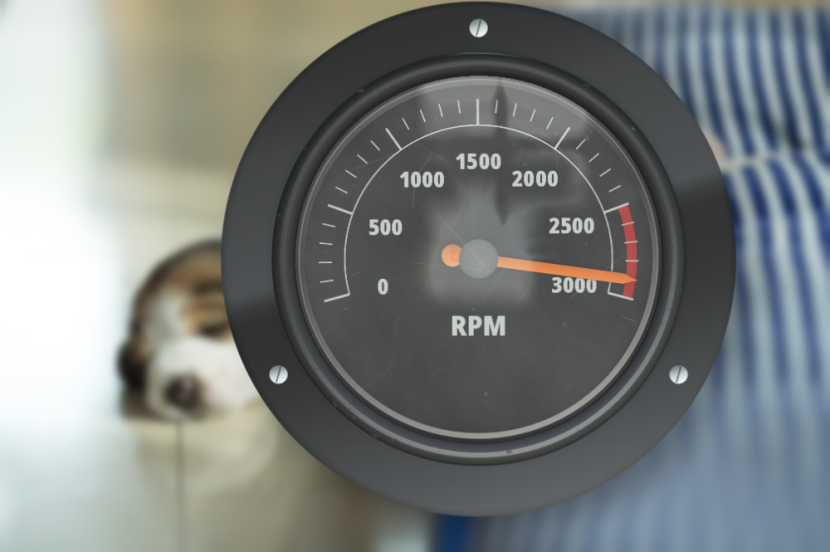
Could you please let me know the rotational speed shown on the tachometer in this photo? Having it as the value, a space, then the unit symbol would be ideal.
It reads 2900 rpm
